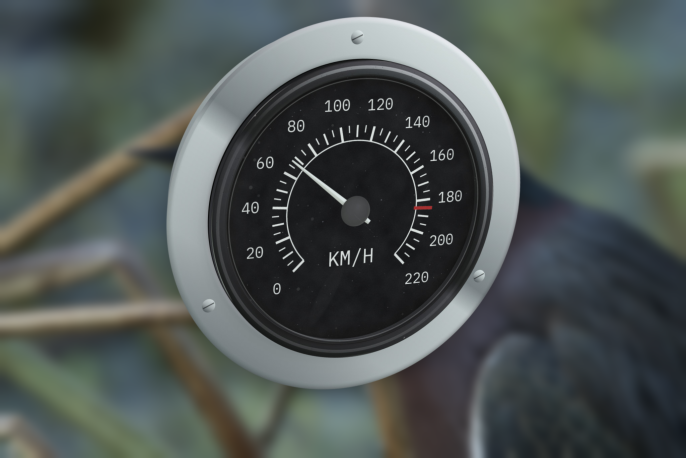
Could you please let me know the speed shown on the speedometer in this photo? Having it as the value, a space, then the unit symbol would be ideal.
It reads 67.5 km/h
